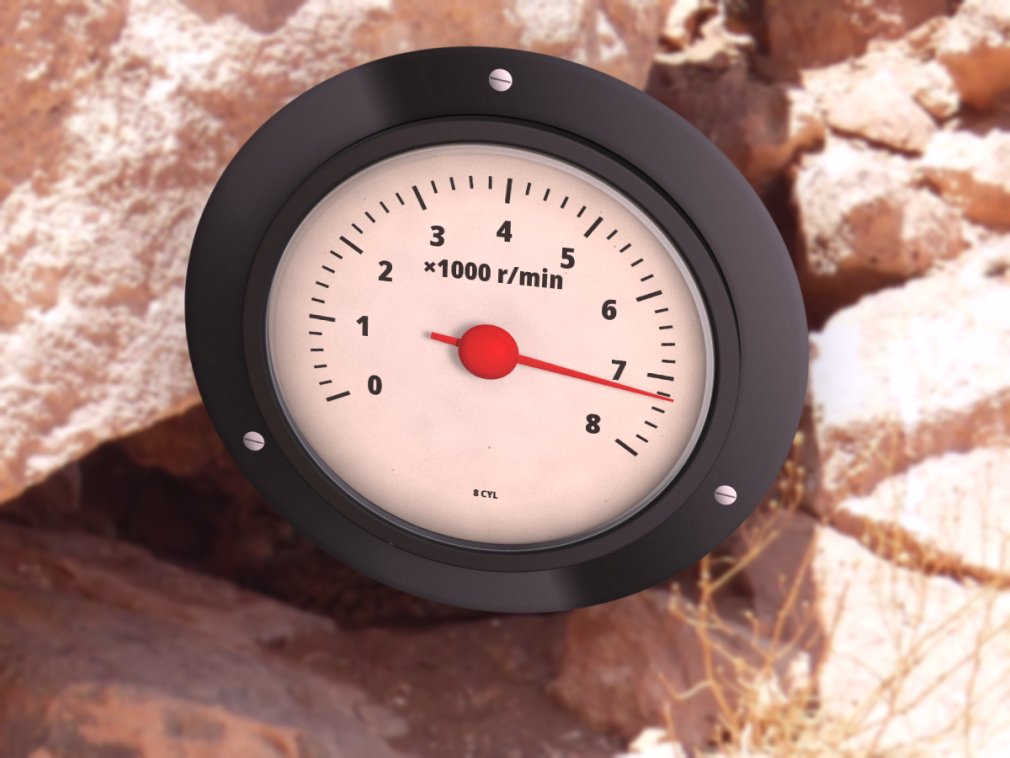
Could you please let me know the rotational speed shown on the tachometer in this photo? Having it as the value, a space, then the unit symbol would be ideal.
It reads 7200 rpm
